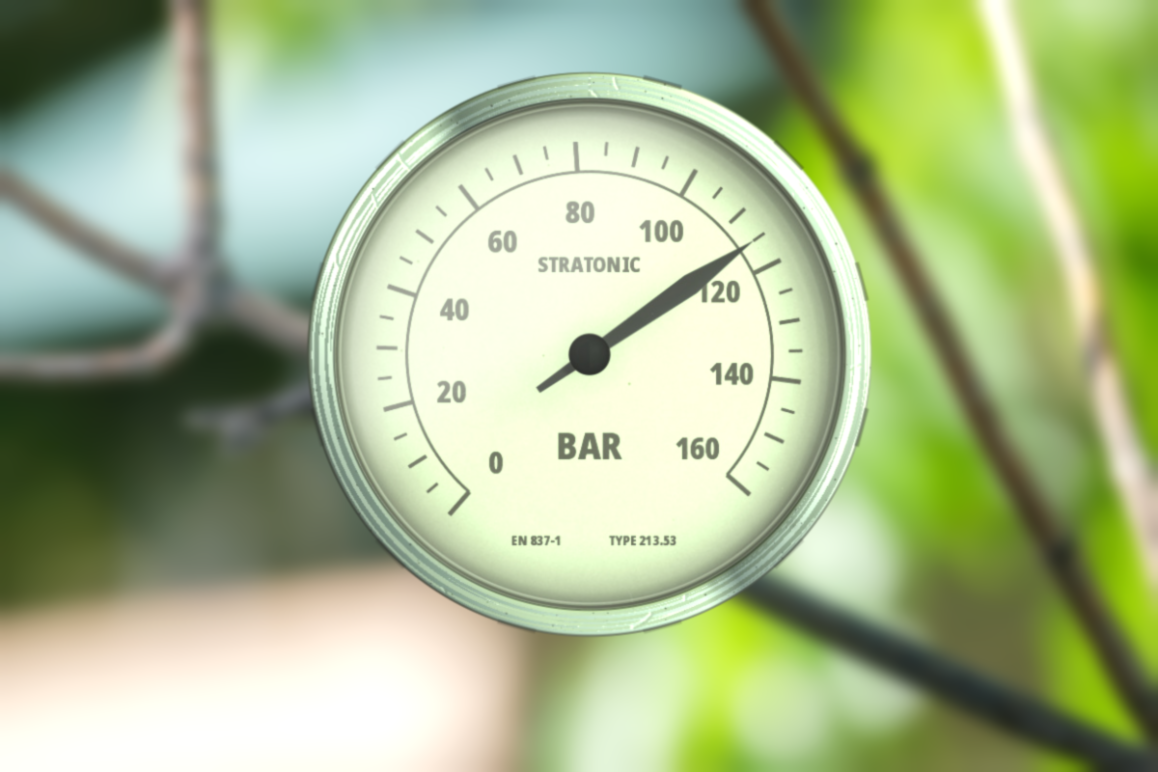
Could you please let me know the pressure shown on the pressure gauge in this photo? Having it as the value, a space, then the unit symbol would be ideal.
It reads 115 bar
